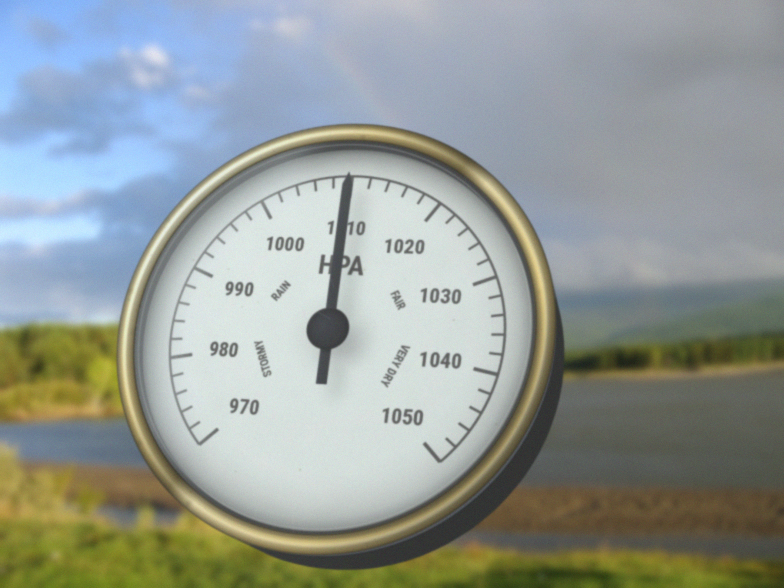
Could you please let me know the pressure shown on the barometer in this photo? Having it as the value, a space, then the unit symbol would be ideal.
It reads 1010 hPa
